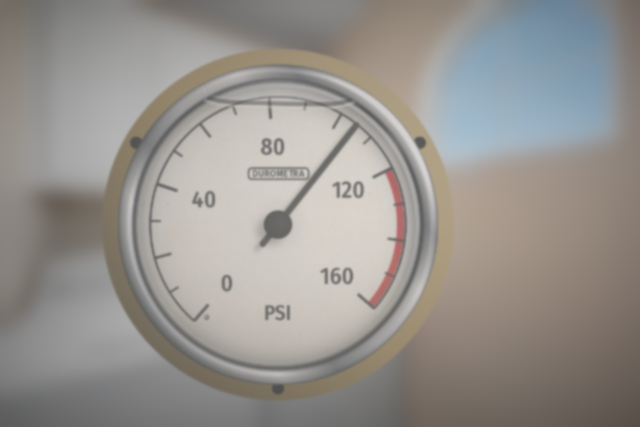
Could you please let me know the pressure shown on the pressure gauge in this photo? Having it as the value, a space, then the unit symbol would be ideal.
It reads 105 psi
